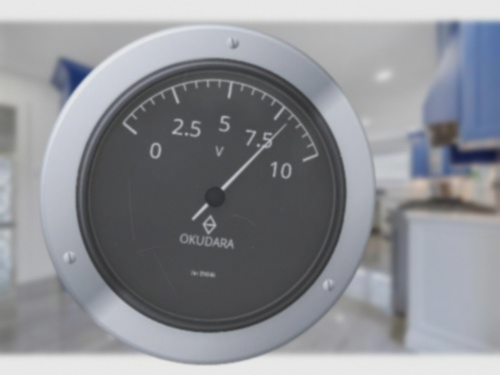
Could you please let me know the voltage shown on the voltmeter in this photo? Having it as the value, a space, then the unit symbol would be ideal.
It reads 8 V
